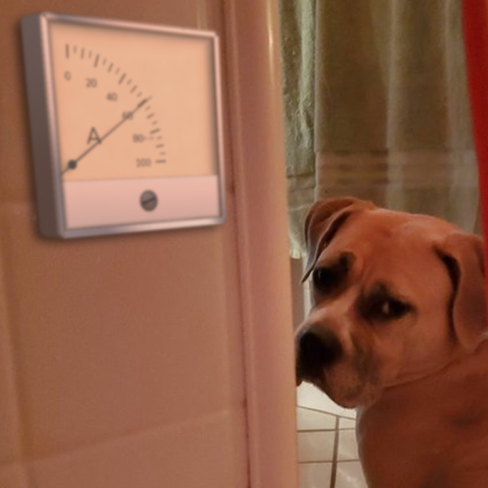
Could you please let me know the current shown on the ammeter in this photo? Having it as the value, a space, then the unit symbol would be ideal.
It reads 60 A
